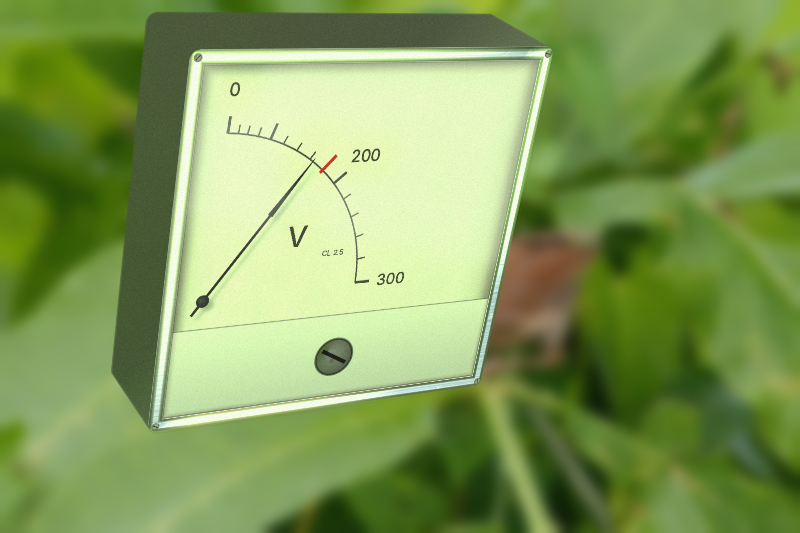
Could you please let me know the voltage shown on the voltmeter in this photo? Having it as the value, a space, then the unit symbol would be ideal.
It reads 160 V
